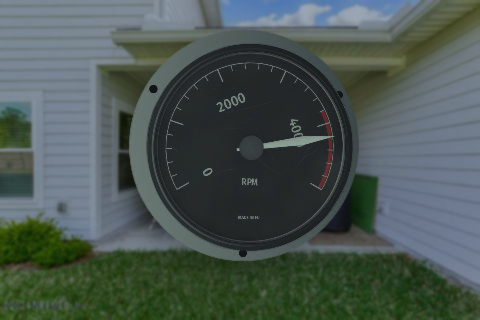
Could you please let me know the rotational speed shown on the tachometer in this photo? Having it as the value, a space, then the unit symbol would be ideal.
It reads 4200 rpm
